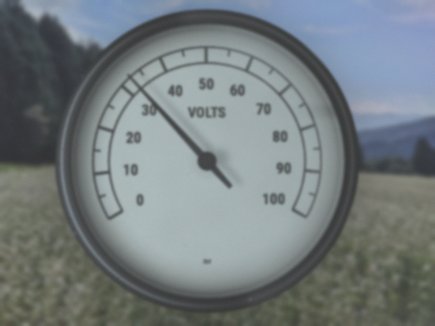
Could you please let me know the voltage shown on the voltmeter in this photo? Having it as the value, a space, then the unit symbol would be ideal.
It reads 32.5 V
